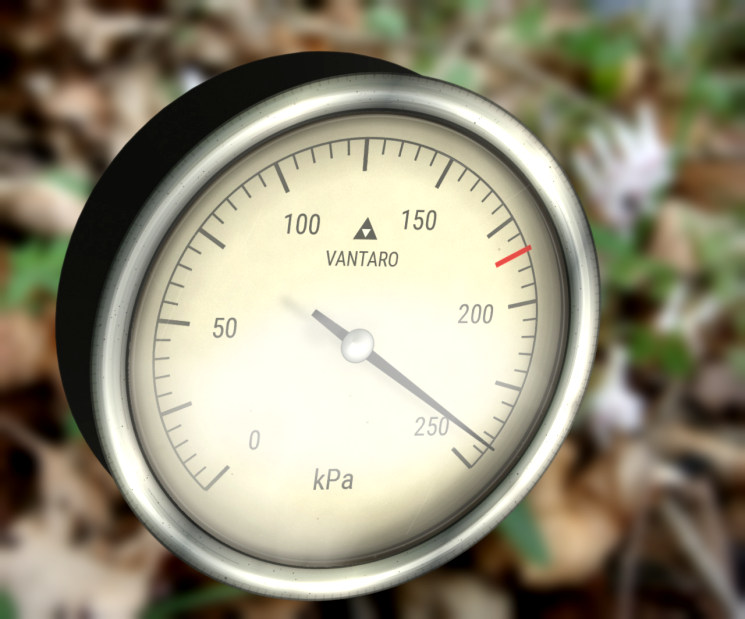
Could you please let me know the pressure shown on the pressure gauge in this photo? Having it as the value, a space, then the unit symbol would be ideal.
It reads 242.5 kPa
